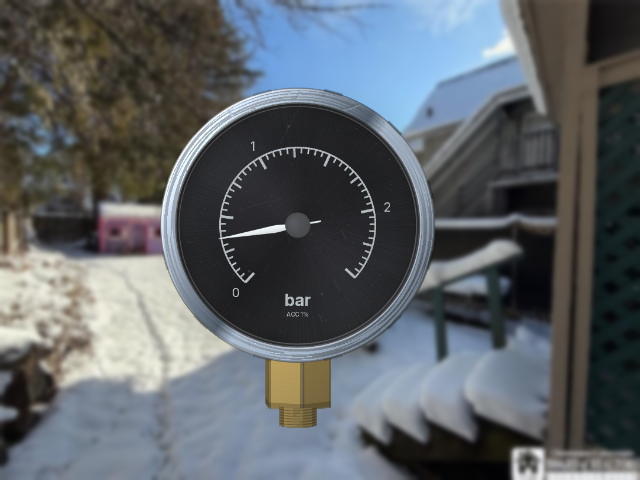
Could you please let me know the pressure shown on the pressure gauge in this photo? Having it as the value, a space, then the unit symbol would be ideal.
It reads 0.35 bar
